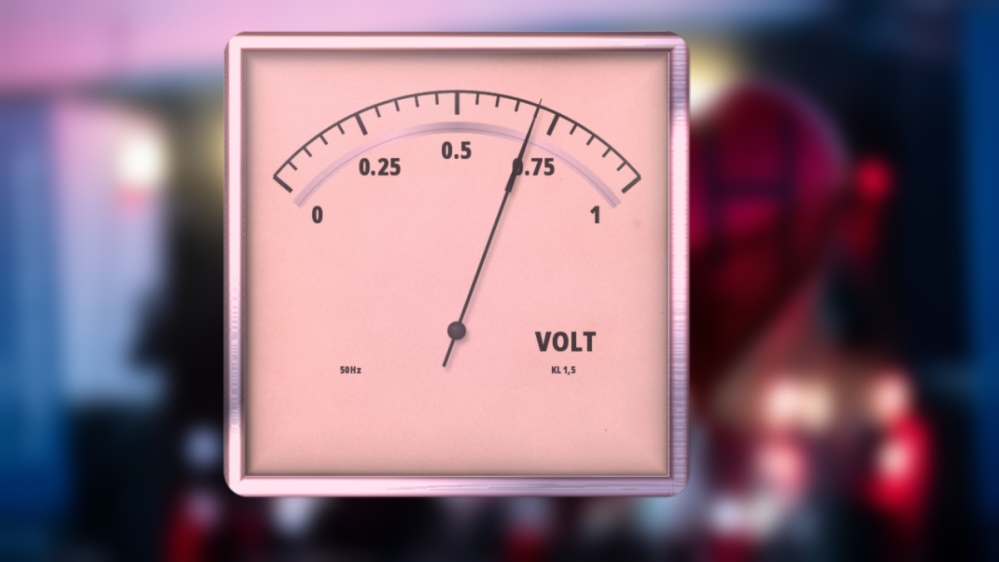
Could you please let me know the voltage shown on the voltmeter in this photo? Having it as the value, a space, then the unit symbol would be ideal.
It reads 0.7 V
